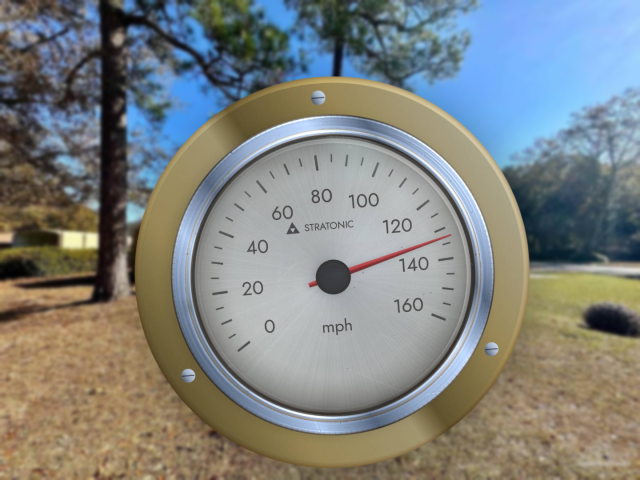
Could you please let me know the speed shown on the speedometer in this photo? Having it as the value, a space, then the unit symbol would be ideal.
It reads 132.5 mph
